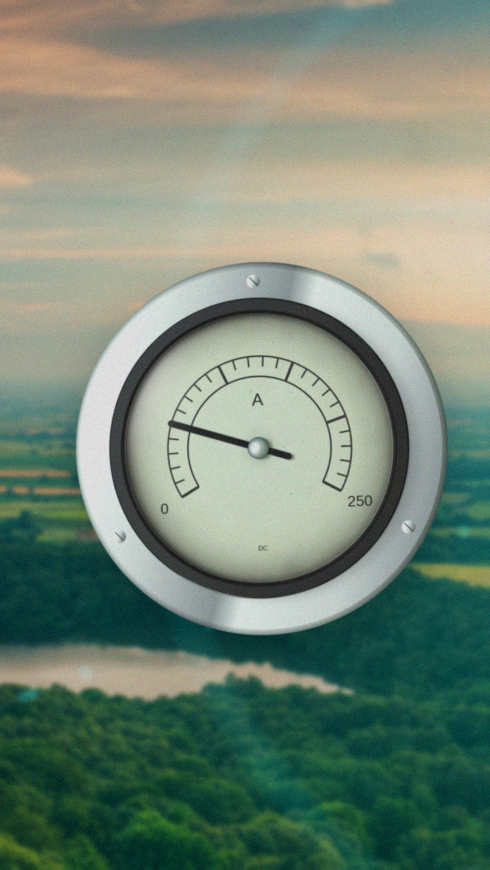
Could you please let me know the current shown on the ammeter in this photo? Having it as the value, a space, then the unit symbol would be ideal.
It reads 50 A
